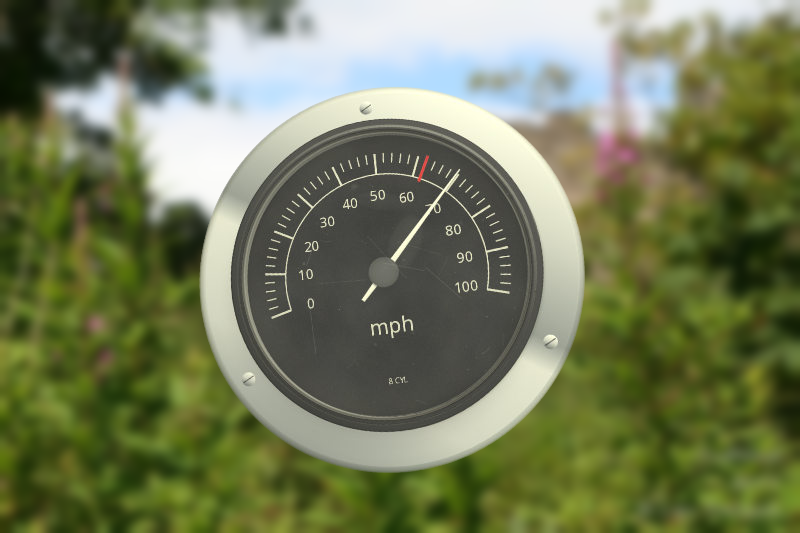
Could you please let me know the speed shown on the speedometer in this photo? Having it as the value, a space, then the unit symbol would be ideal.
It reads 70 mph
